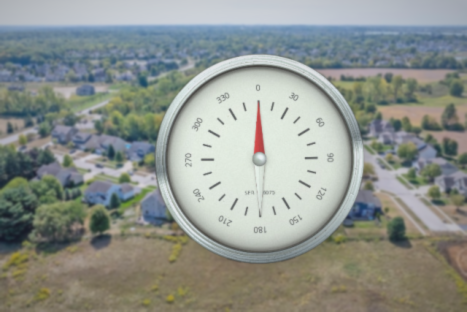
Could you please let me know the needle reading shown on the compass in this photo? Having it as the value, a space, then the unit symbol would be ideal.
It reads 0 °
